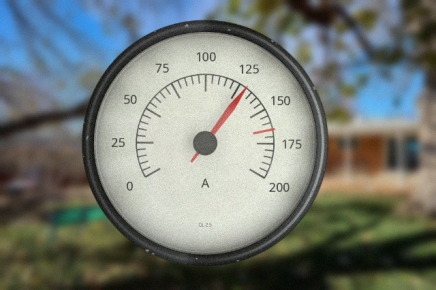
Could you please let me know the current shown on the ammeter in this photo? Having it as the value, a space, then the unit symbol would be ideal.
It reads 130 A
